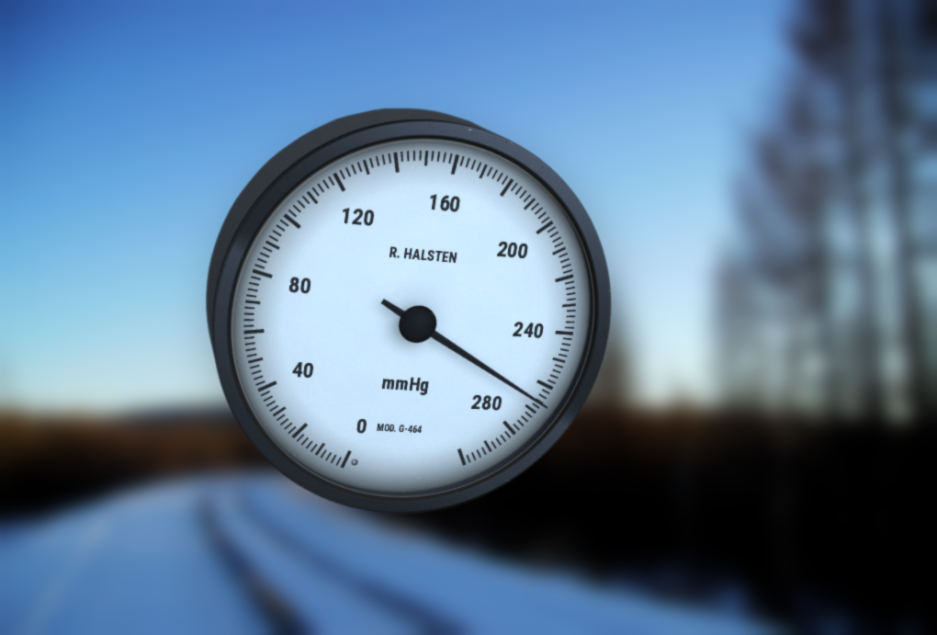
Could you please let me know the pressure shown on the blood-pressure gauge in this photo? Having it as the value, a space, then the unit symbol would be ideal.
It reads 266 mmHg
